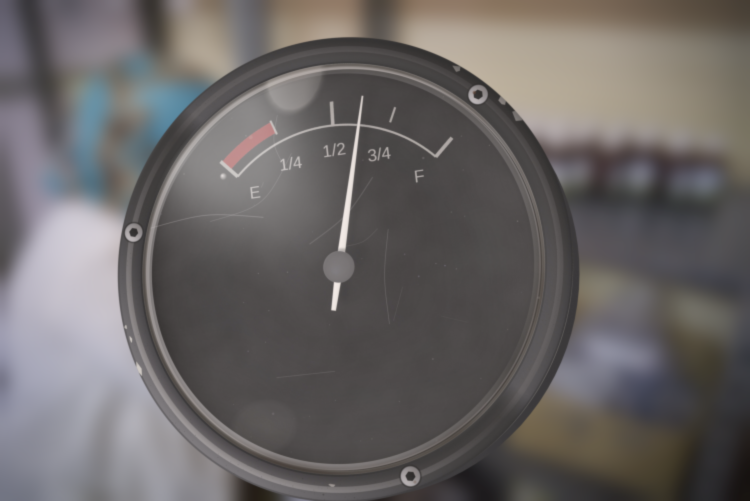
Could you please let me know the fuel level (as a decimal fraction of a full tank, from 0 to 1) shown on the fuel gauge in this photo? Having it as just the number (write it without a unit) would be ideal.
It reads 0.625
